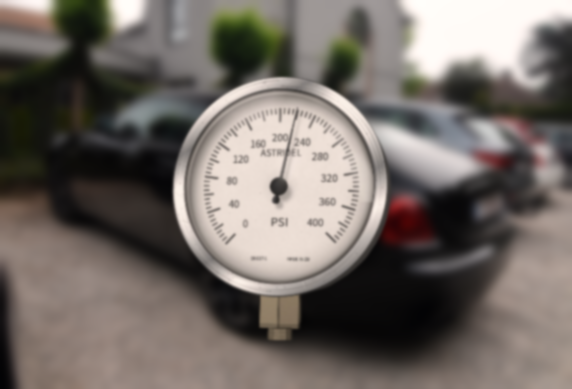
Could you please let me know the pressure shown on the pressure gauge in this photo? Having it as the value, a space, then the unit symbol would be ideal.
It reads 220 psi
